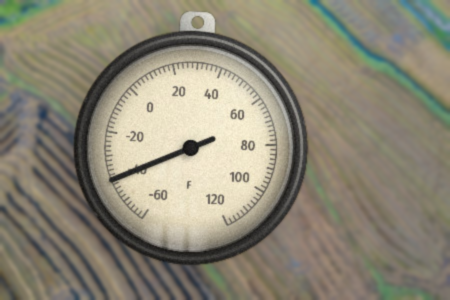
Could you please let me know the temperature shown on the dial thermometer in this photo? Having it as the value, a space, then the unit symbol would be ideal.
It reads -40 °F
